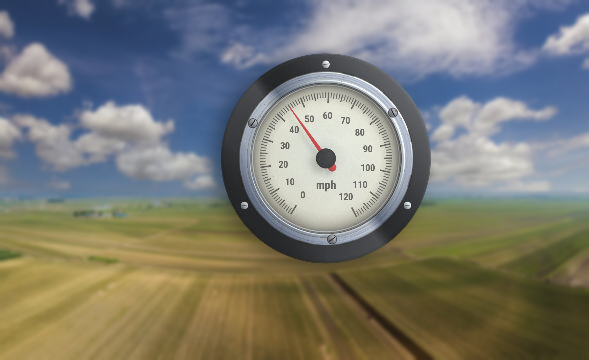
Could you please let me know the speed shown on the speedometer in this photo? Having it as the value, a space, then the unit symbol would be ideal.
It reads 45 mph
